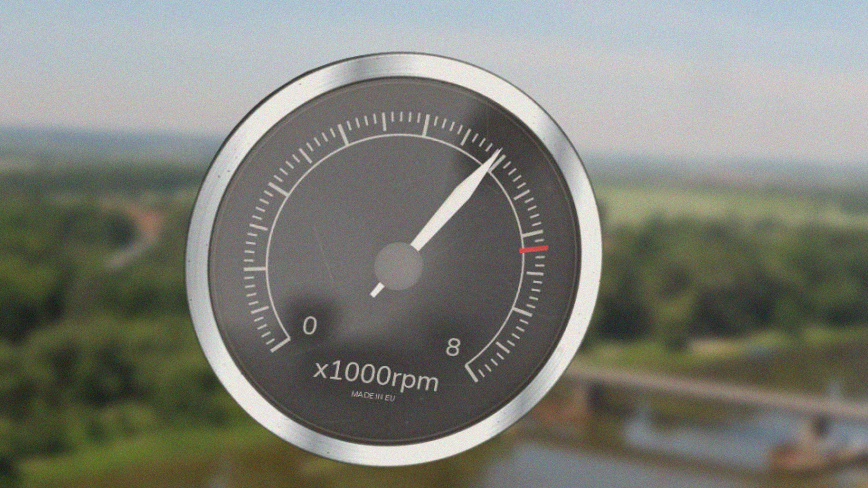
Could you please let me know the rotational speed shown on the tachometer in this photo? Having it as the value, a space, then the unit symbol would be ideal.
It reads 4900 rpm
